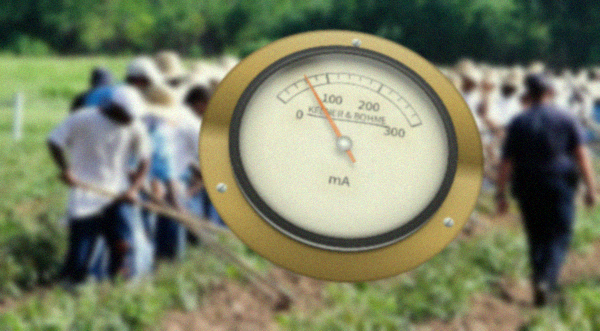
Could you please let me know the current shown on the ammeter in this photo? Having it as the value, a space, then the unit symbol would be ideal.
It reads 60 mA
